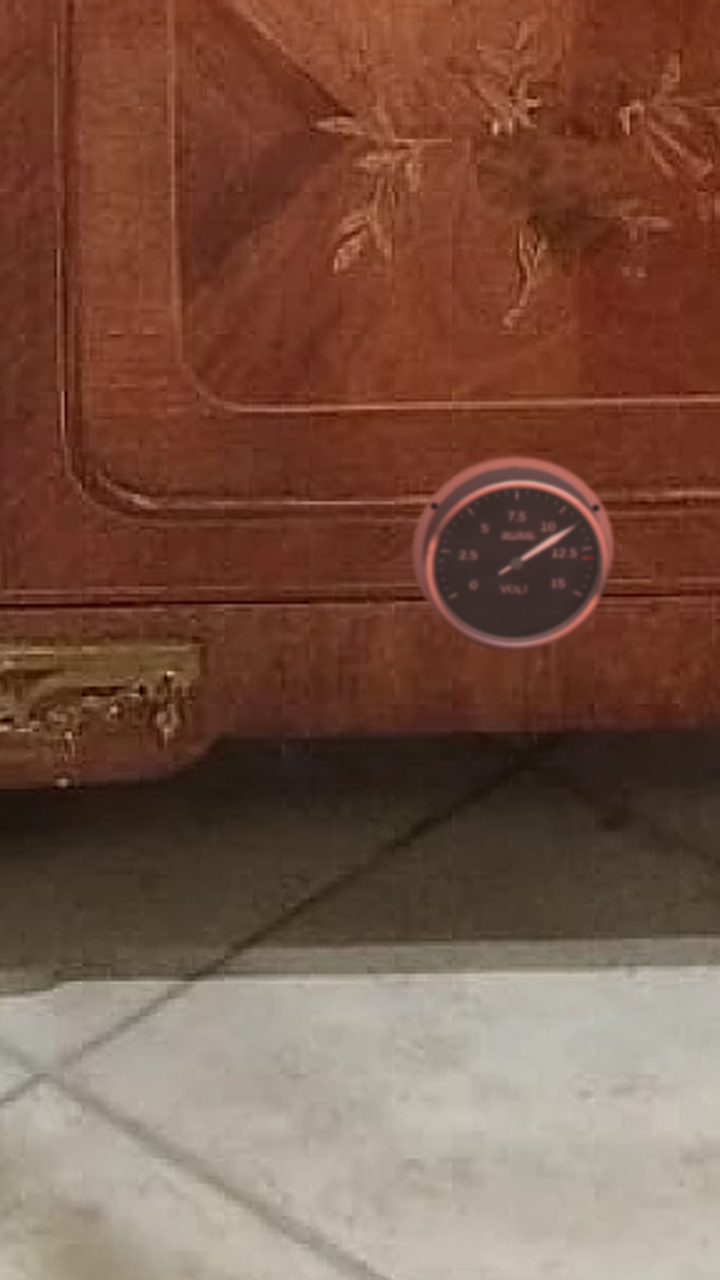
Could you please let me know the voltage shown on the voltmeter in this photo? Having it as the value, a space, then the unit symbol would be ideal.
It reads 11 V
